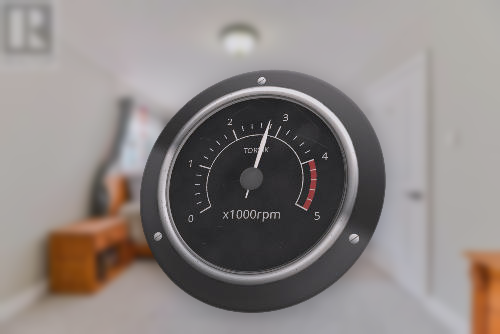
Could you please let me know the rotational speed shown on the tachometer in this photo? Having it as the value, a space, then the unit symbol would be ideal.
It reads 2800 rpm
